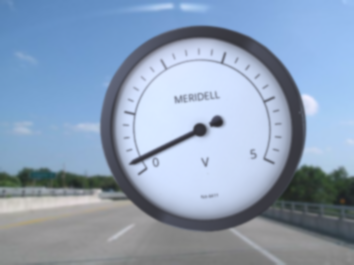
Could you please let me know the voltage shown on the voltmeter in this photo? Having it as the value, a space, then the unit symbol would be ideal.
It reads 0.2 V
